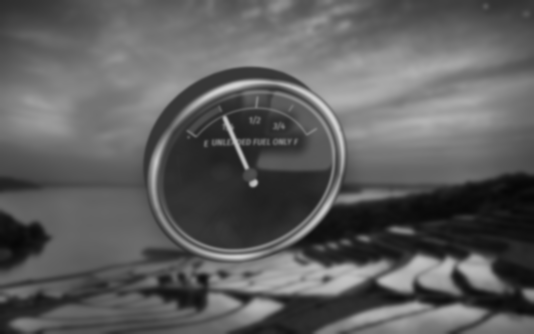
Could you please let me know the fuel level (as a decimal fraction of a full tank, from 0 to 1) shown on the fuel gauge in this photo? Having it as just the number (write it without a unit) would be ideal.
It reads 0.25
